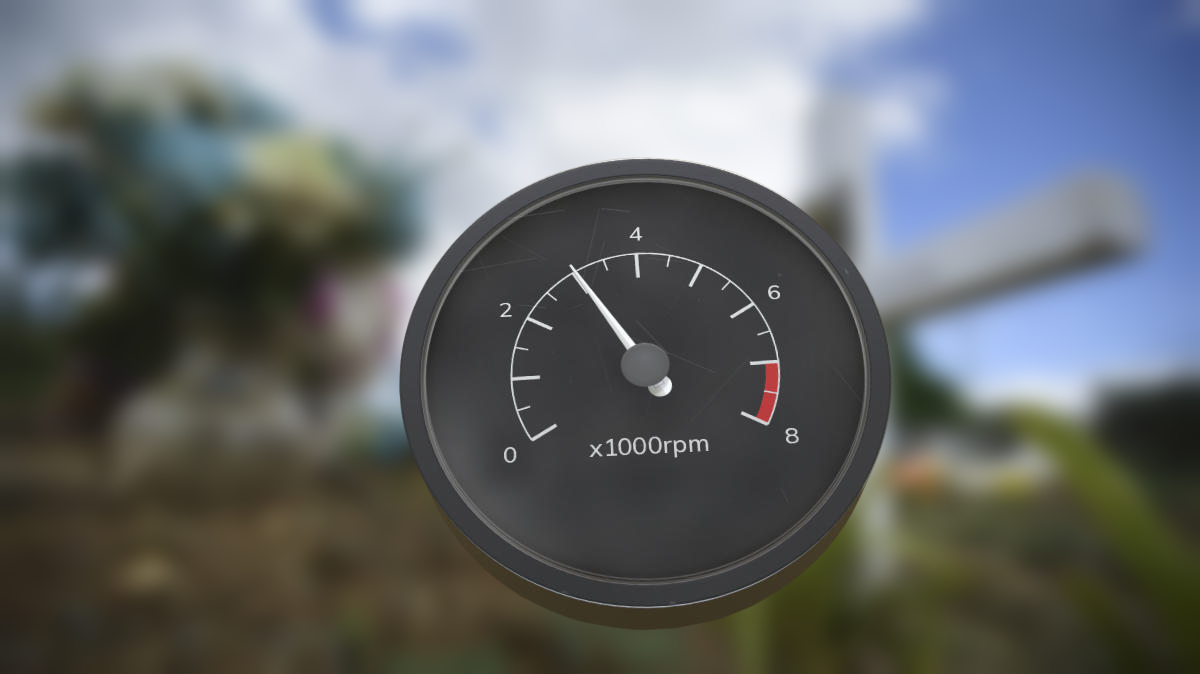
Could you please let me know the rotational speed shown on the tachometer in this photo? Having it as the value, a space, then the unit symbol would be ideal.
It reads 3000 rpm
